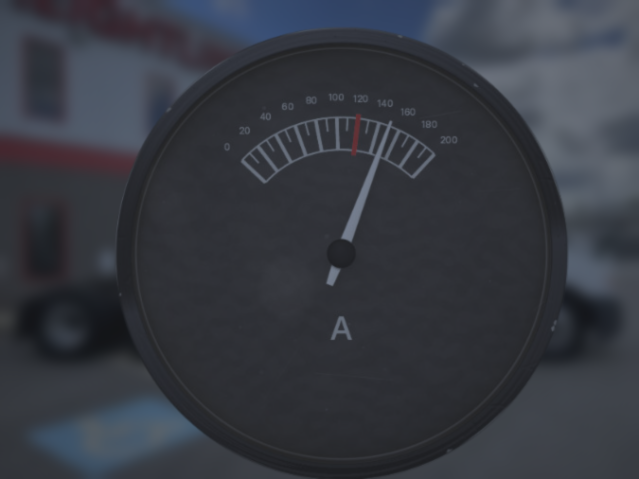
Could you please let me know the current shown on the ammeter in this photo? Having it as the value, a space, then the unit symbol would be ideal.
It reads 150 A
